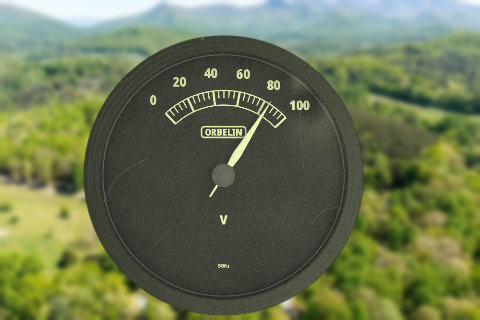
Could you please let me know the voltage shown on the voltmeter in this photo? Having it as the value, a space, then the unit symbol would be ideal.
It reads 84 V
